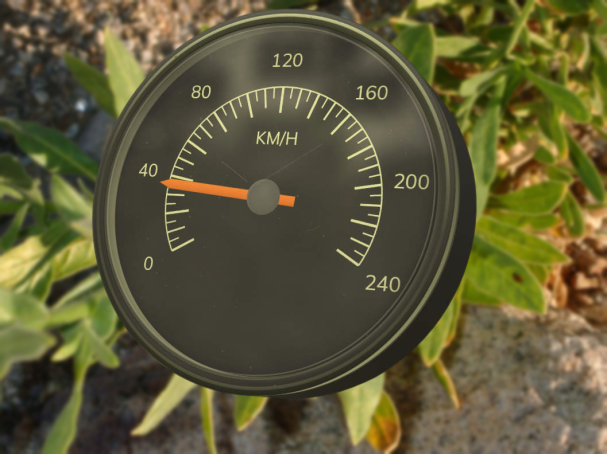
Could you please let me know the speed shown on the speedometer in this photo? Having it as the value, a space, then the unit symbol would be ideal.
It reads 35 km/h
